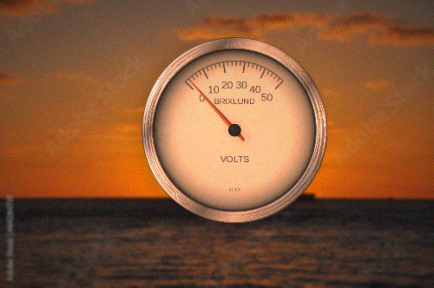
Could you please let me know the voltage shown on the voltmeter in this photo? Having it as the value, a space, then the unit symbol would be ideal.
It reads 2 V
